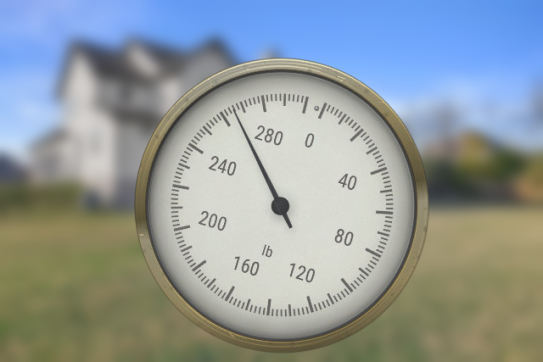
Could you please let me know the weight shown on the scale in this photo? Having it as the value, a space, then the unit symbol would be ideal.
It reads 266 lb
